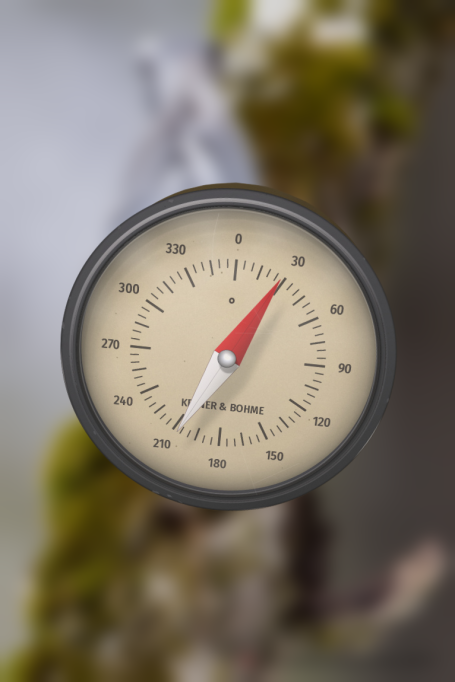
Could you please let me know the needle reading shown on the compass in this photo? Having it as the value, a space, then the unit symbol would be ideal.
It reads 27.5 °
